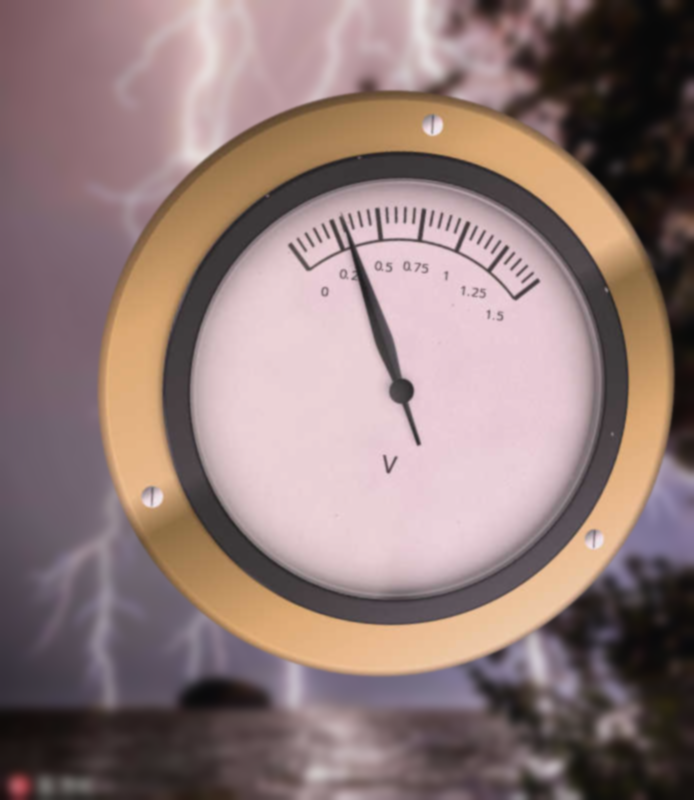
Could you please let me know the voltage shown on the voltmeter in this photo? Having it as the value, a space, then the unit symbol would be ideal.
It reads 0.3 V
